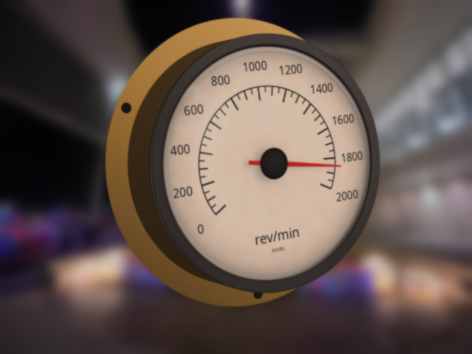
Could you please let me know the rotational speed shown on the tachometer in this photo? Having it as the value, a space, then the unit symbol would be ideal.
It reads 1850 rpm
